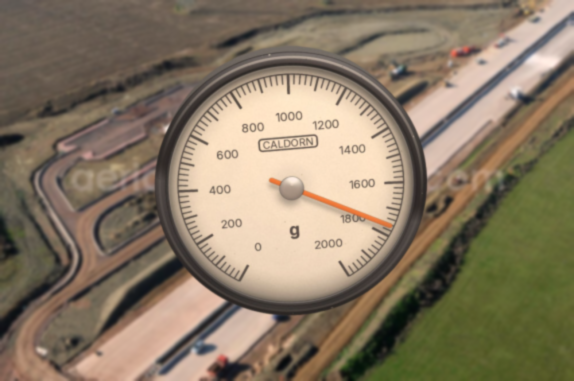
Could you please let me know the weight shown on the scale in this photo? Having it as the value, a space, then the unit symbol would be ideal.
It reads 1760 g
